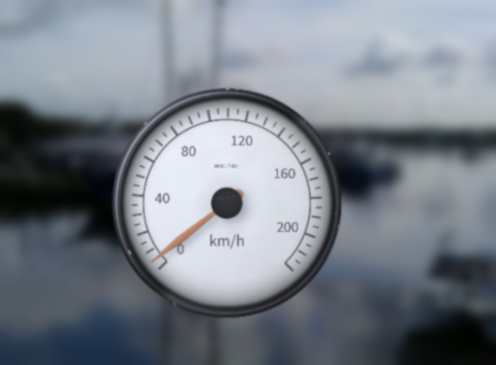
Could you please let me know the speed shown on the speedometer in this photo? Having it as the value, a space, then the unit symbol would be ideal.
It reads 5 km/h
